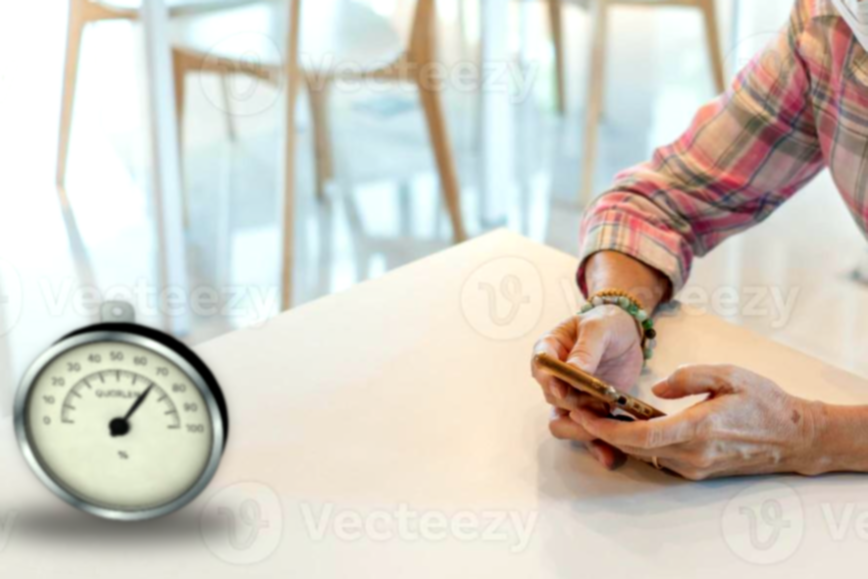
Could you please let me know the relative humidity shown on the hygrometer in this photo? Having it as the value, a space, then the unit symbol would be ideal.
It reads 70 %
